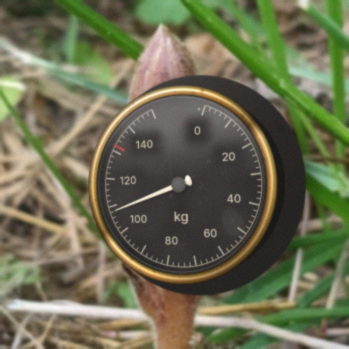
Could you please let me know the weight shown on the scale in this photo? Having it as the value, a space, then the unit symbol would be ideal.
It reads 108 kg
